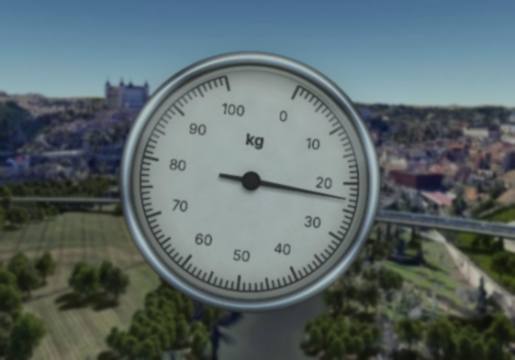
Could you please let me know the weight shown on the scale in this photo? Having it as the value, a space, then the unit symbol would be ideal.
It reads 23 kg
